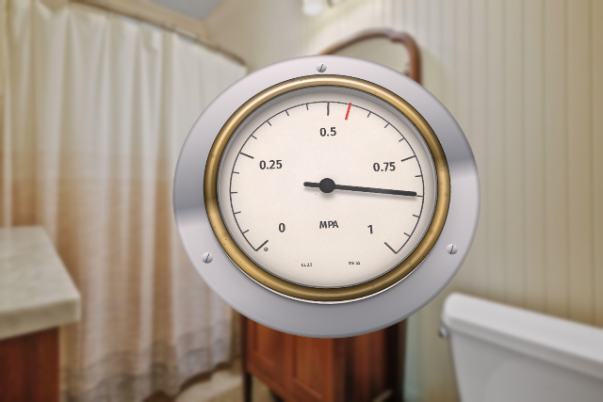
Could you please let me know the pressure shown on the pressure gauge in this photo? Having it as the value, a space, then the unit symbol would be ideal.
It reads 0.85 MPa
